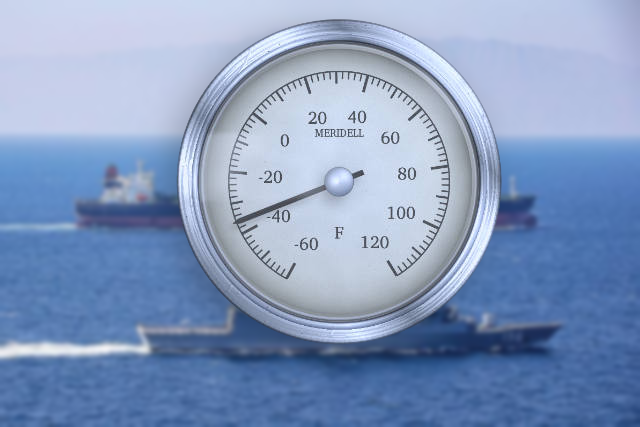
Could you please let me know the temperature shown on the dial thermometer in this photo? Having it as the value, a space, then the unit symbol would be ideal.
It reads -36 °F
